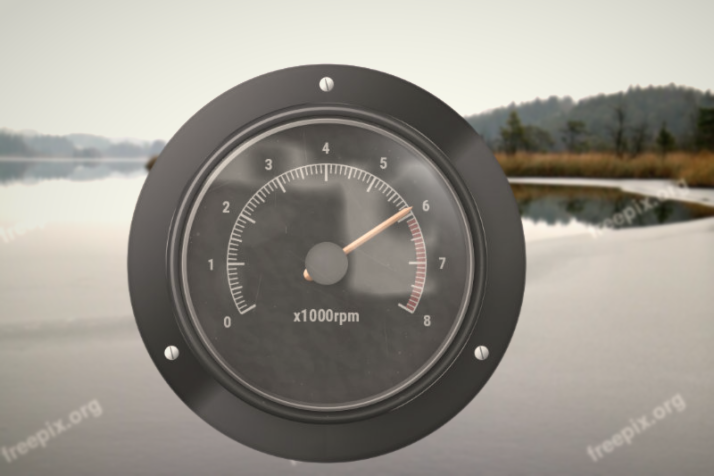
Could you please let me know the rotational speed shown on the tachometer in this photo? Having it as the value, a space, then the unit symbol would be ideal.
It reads 5900 rpm
